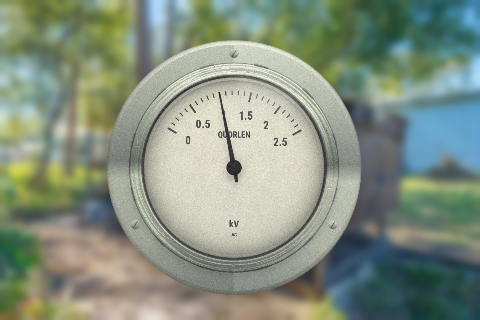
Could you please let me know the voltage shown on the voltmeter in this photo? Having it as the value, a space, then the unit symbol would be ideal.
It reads 1 kV
